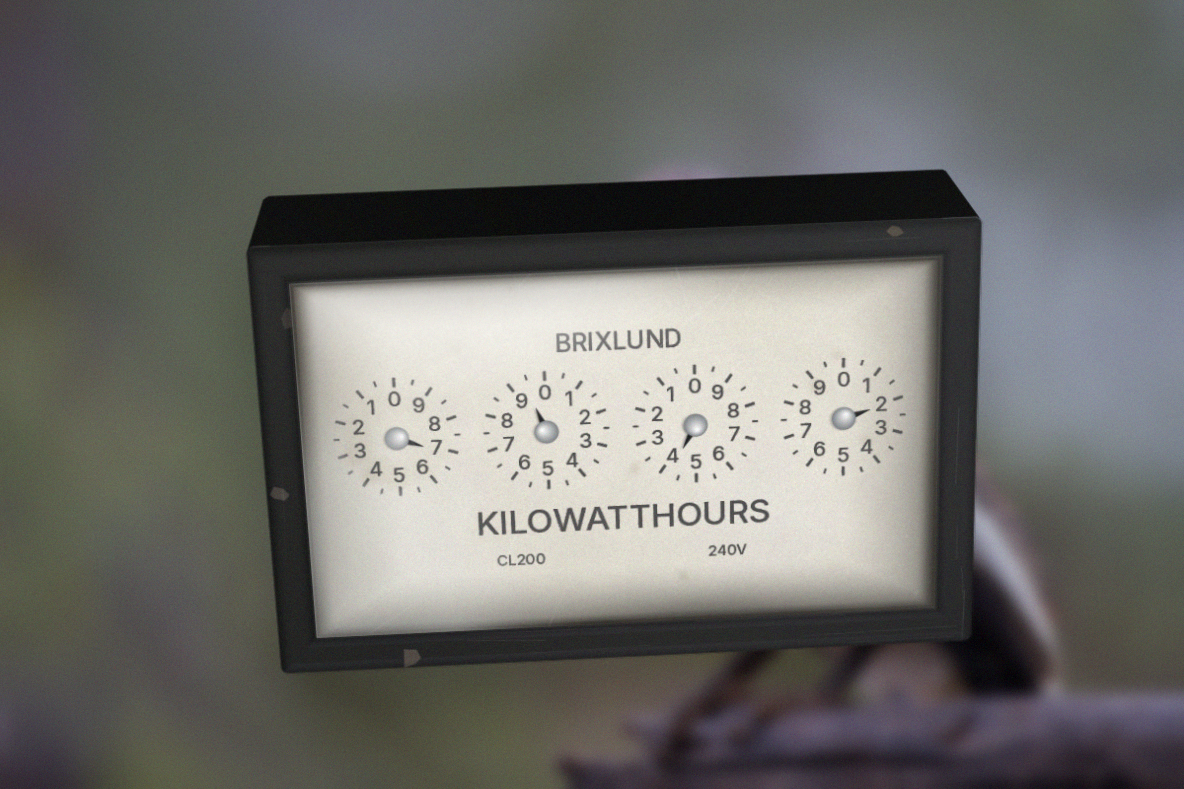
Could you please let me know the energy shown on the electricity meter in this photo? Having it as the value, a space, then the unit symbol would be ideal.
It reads 6942 kWh
